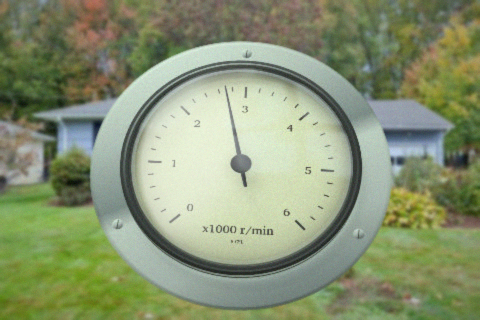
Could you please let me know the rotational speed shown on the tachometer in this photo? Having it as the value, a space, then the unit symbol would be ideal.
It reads 2700 rpm
